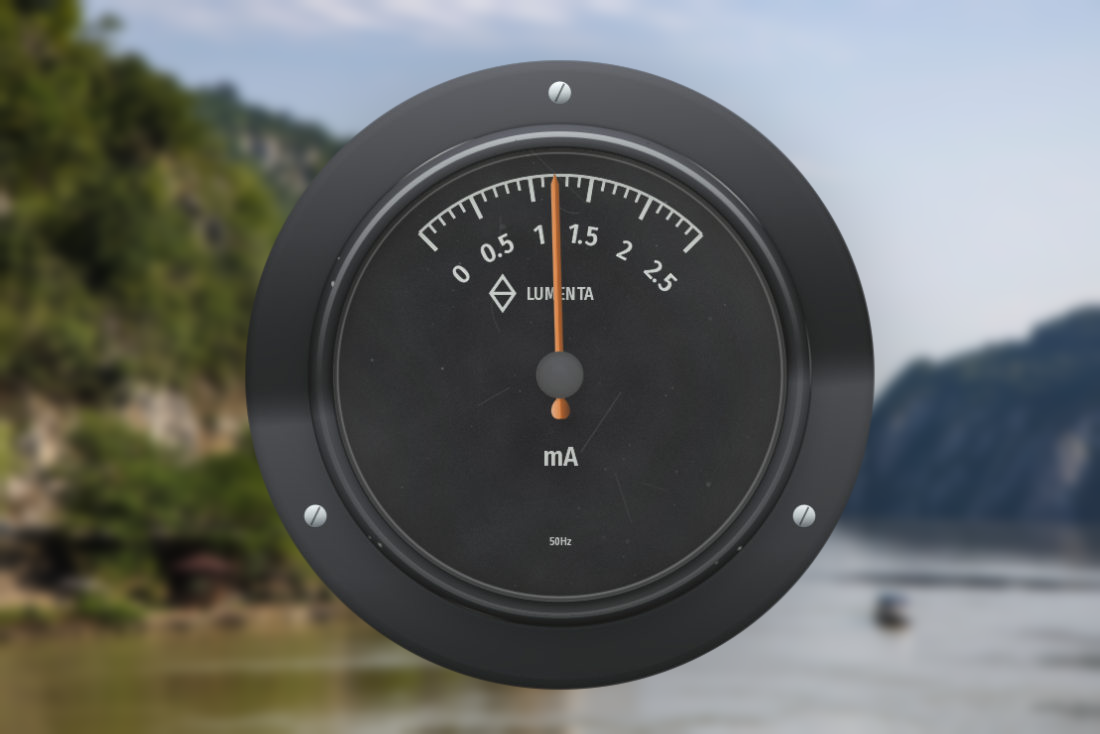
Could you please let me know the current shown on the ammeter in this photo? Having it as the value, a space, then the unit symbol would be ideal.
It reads 1.2 mA
